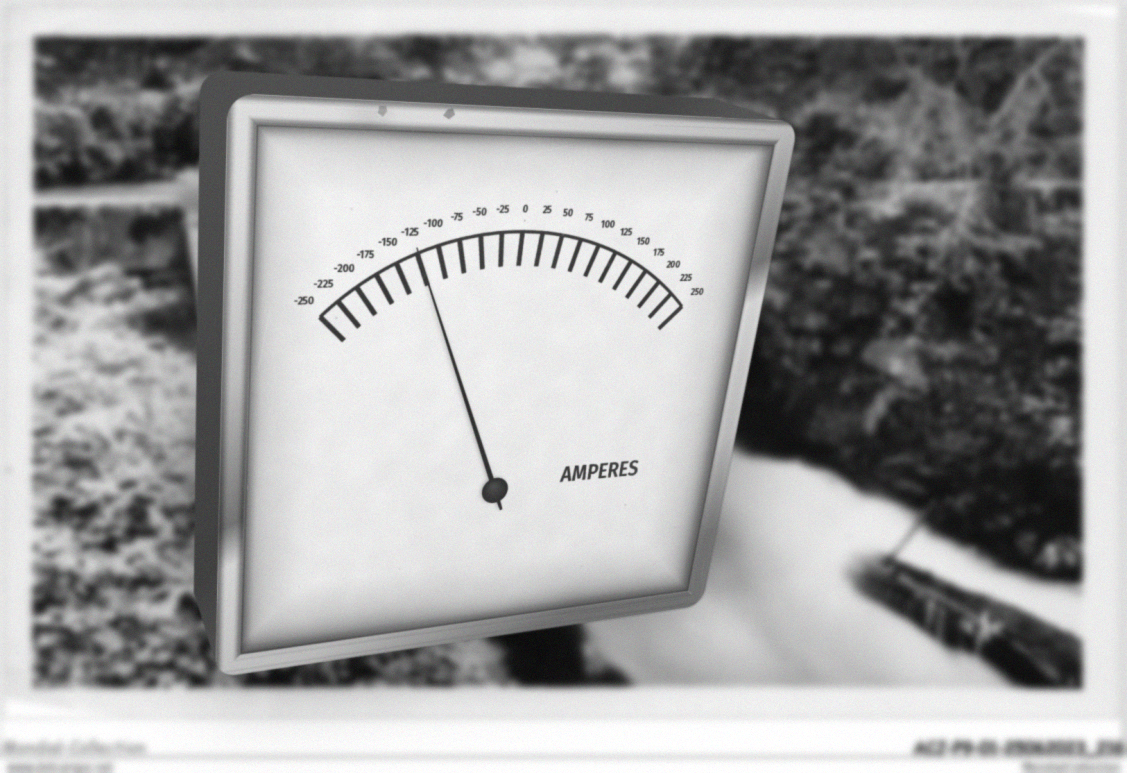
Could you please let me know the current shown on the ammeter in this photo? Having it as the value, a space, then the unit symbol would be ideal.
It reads -125 A
